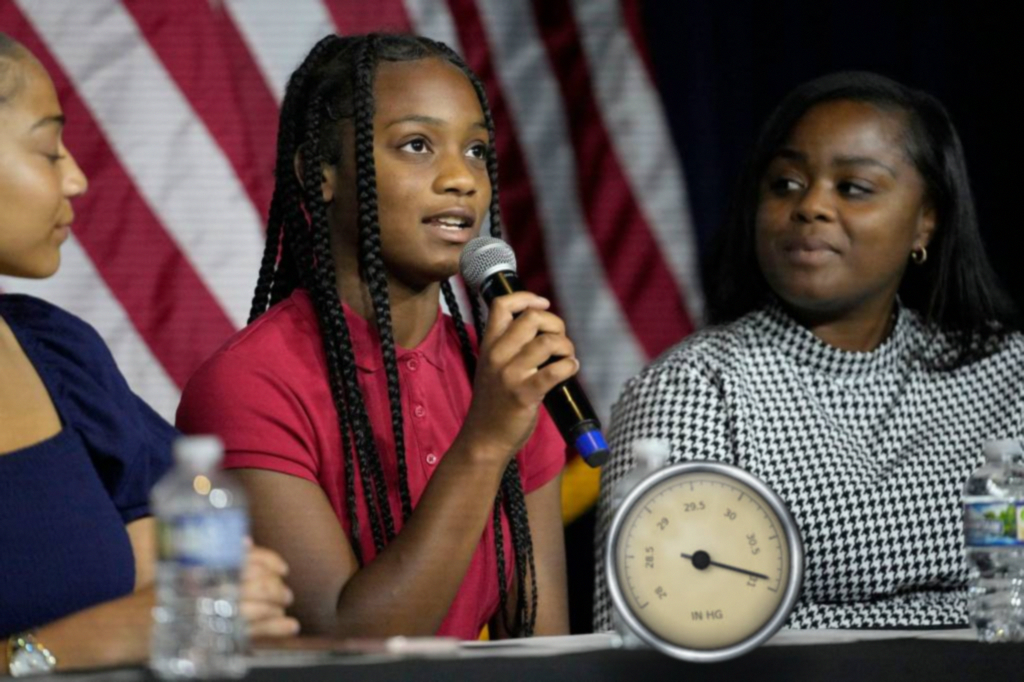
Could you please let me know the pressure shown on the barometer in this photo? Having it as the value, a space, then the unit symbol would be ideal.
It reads 30.9 inHg
